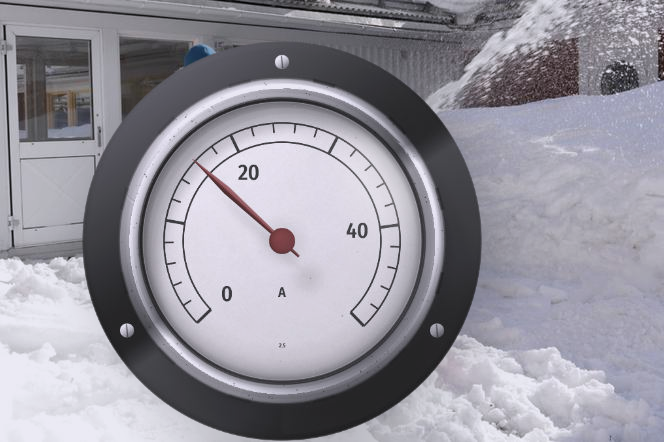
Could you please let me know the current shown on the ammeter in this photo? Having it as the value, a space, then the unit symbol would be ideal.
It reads 16 A
